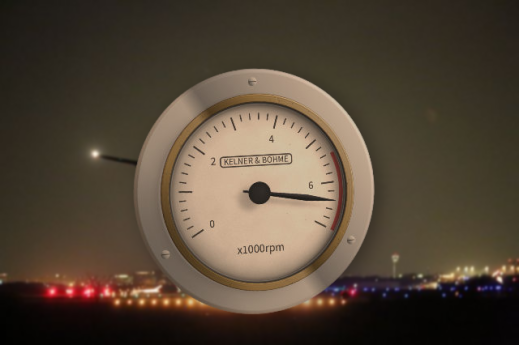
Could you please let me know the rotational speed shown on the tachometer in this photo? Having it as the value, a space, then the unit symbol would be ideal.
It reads 6400 rpm
